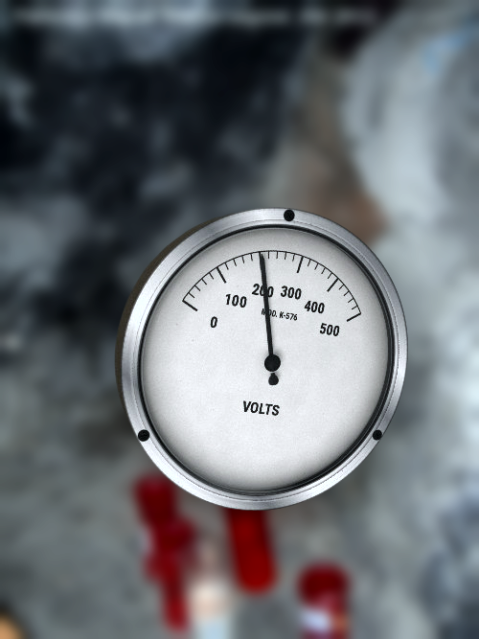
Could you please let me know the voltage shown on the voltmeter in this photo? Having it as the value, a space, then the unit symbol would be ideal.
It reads 200 V
